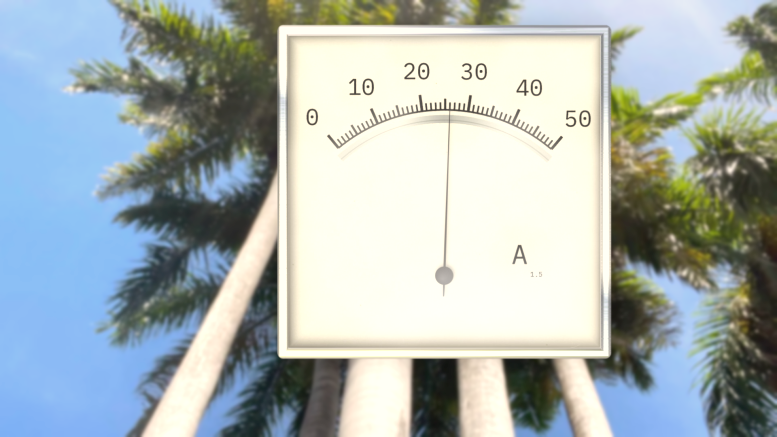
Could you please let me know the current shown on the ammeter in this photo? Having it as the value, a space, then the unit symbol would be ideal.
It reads 26 A
